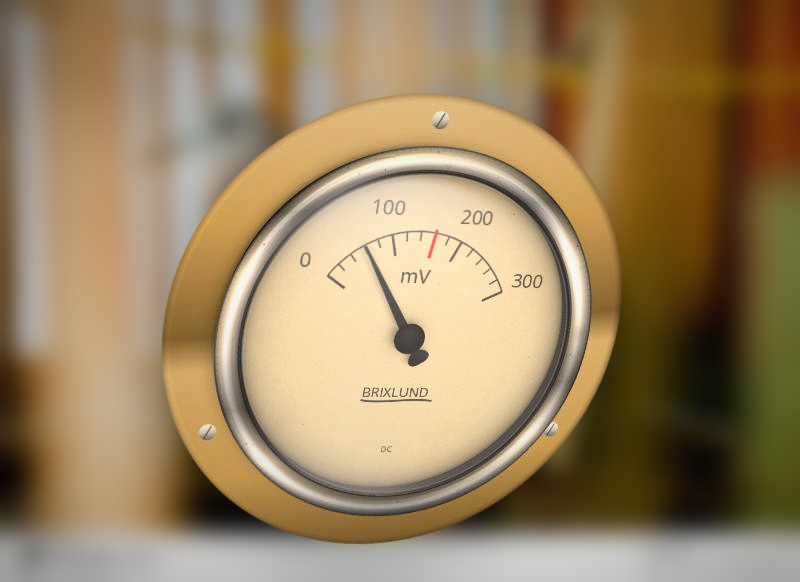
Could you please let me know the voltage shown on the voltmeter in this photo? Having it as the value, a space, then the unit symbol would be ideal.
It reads 60 mV
